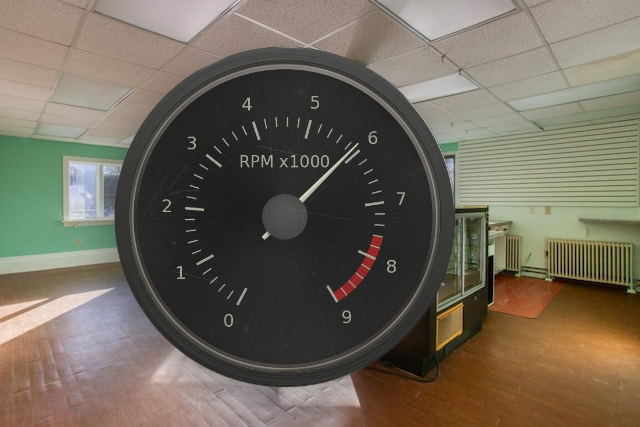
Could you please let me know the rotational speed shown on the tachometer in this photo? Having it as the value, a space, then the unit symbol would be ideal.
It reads 5900 rpm
